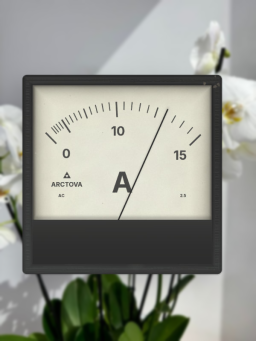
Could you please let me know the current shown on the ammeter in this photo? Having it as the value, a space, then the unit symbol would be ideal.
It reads 13 A
